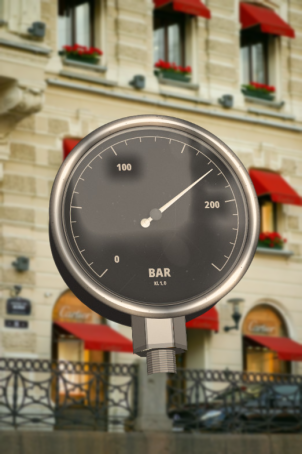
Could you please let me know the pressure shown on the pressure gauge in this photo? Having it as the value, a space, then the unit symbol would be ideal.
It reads 175 bar
